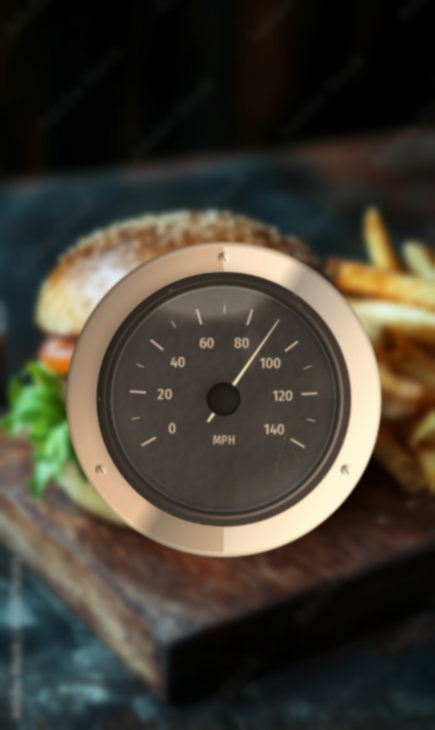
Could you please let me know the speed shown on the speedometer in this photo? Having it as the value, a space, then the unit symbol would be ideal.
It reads 90 mph
